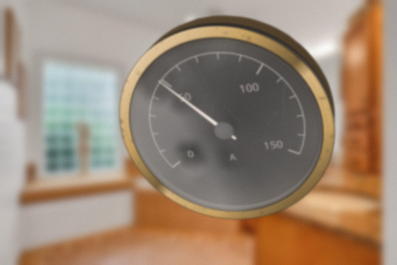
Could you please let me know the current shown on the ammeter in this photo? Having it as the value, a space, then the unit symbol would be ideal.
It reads 50 A
